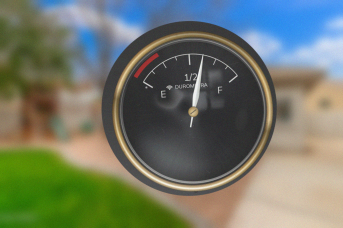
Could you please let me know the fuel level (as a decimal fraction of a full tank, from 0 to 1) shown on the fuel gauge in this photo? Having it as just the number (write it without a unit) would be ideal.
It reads 0.625
